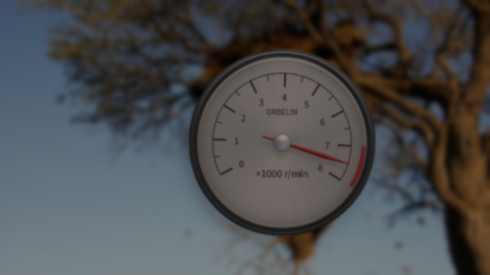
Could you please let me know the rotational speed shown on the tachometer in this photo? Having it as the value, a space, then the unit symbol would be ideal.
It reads 7500 rpm
